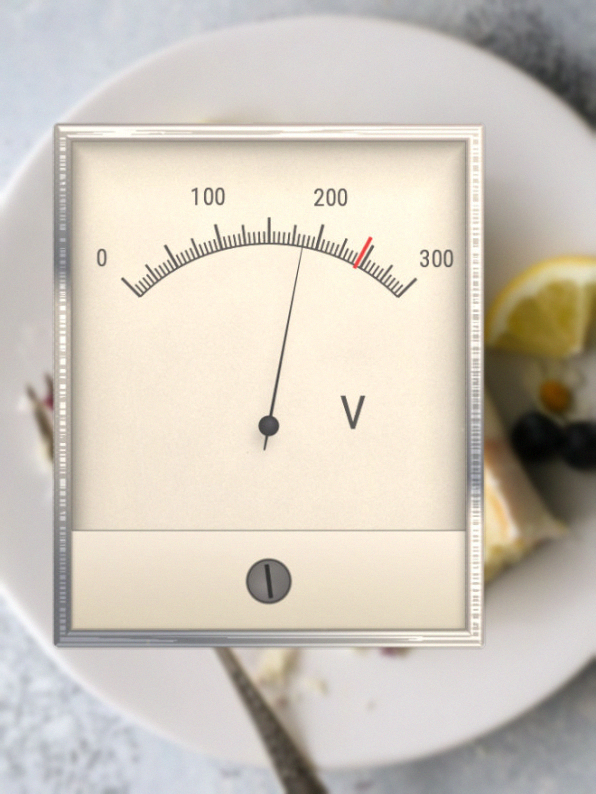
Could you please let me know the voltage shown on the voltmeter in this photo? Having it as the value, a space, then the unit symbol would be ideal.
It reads 185 V
